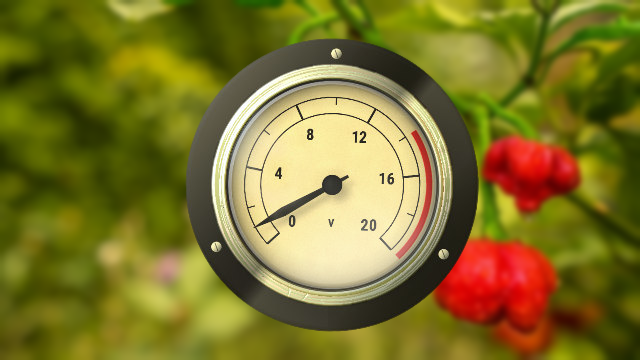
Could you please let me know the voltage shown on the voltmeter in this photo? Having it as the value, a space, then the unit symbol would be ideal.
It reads 1 V
